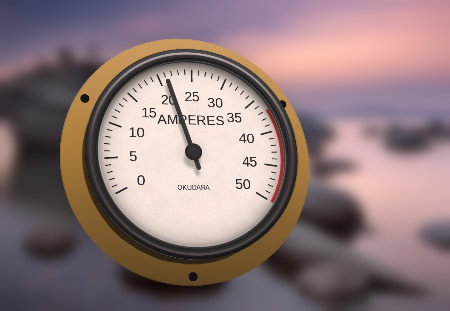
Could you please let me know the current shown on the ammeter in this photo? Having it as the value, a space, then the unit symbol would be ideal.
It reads 21 A
